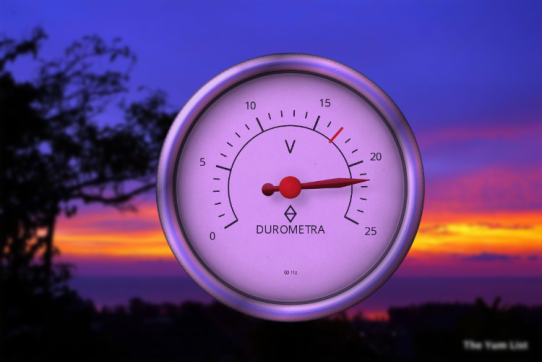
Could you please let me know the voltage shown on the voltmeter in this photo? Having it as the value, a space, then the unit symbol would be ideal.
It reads 21.5 V
